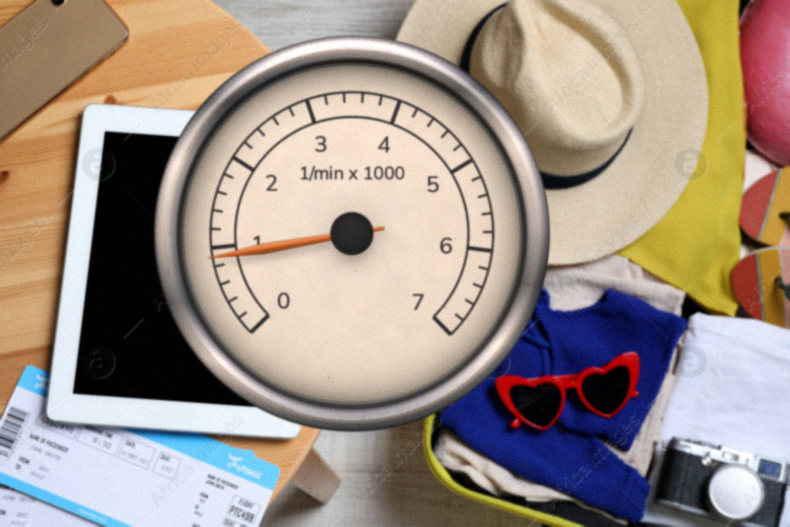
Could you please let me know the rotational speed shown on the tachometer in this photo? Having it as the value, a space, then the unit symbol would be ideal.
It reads 900 rpm
